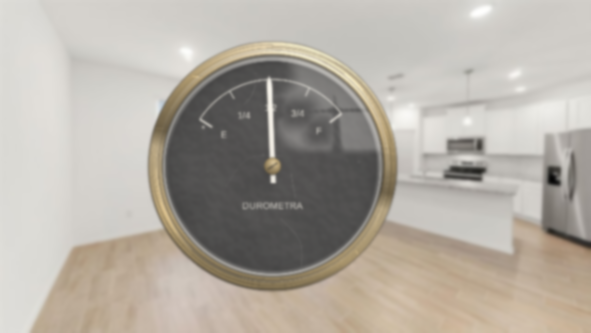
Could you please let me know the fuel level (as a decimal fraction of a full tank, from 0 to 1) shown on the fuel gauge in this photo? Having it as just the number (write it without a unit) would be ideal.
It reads 0.5
